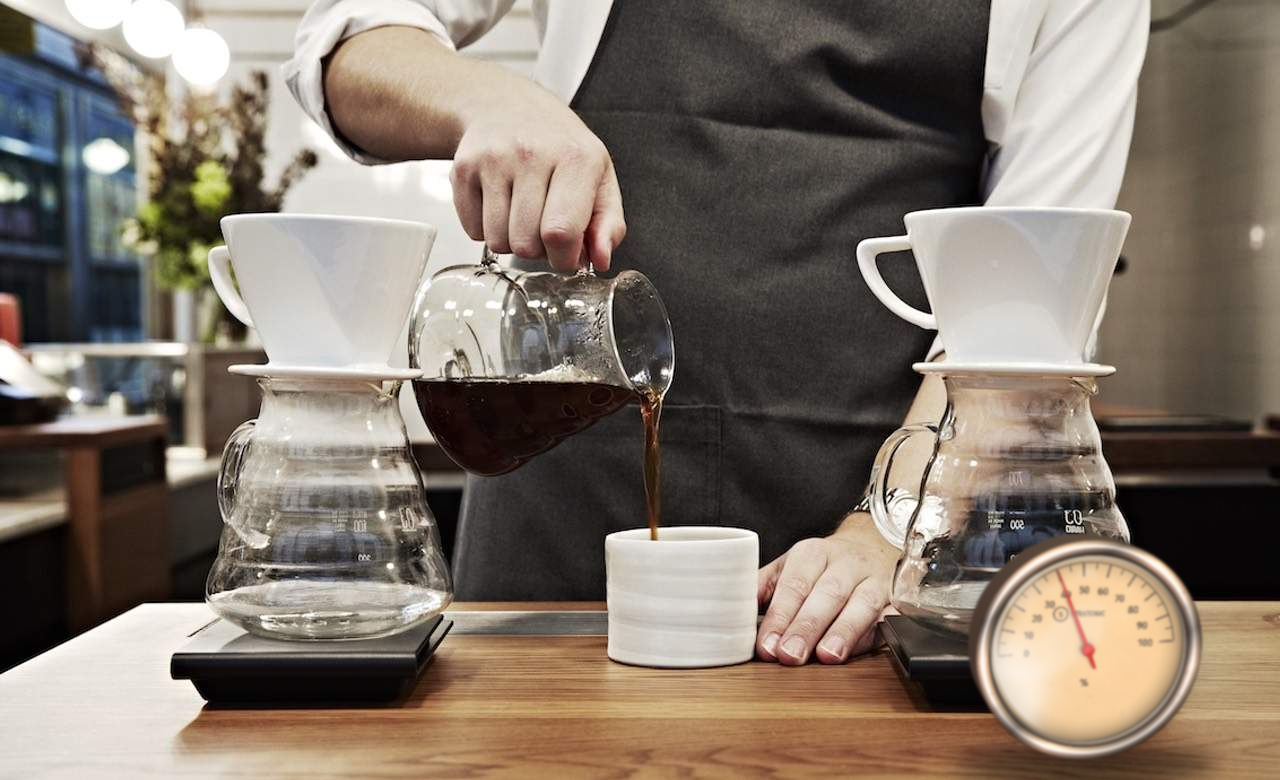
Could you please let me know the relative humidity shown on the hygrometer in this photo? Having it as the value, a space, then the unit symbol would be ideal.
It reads 40 %
